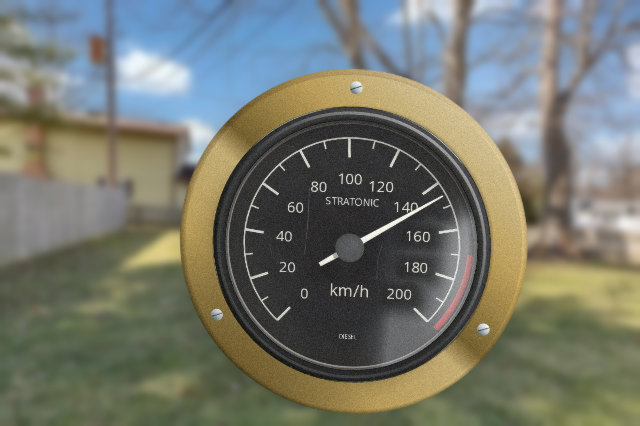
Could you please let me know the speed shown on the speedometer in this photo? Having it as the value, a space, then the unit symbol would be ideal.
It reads 145 km/h
